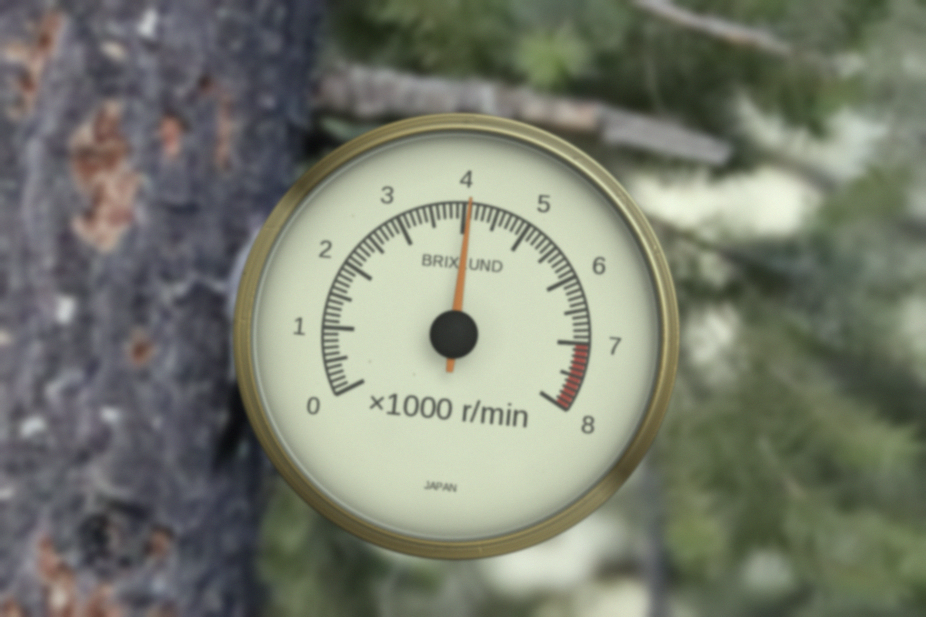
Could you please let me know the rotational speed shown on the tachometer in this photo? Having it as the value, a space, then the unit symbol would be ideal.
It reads 4100 rpm
